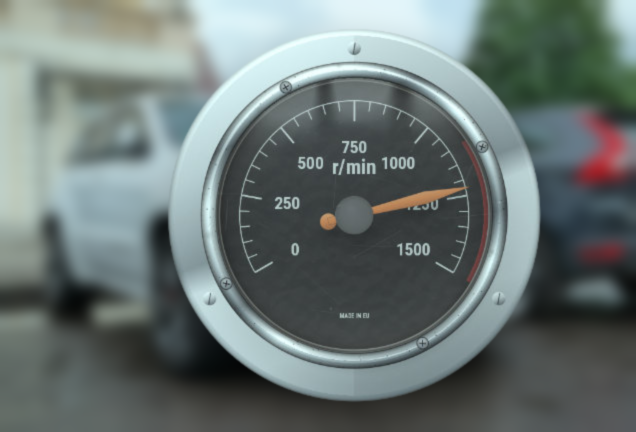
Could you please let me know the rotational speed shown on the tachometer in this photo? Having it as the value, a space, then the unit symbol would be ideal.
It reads 1225 rpm
